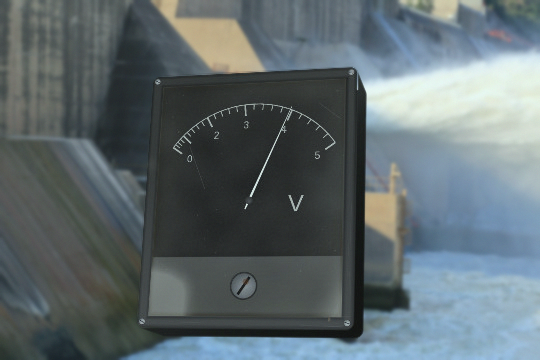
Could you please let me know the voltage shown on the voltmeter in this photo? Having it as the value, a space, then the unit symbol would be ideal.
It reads 4 V
